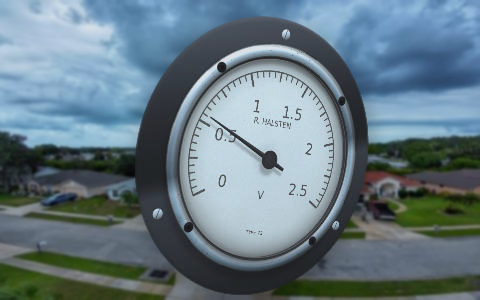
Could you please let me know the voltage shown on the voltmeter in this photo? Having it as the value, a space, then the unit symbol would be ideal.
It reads 0.55 V
